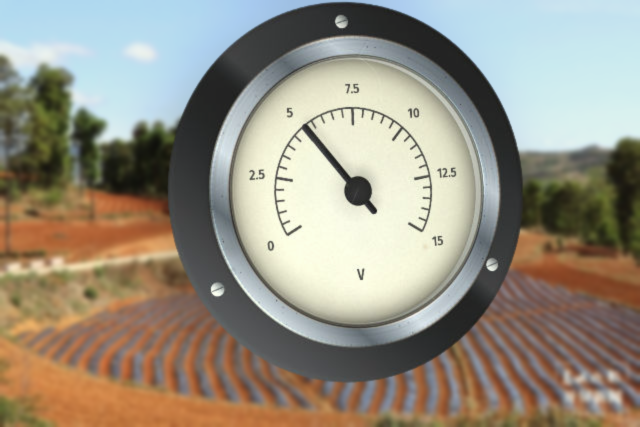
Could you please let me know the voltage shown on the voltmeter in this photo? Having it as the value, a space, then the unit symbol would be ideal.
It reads 5 V
